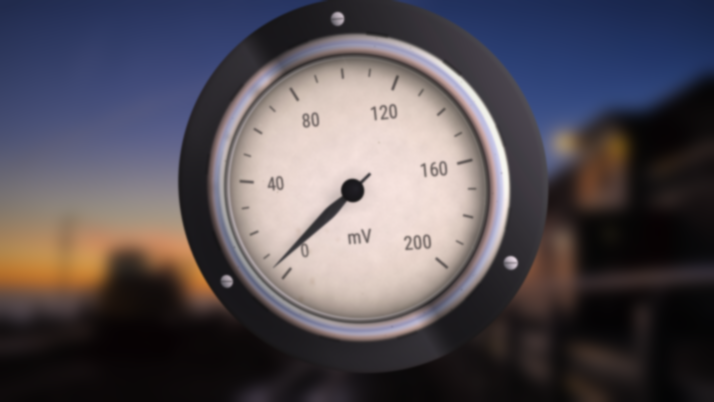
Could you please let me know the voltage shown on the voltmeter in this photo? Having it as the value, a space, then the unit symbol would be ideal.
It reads 5 mV
